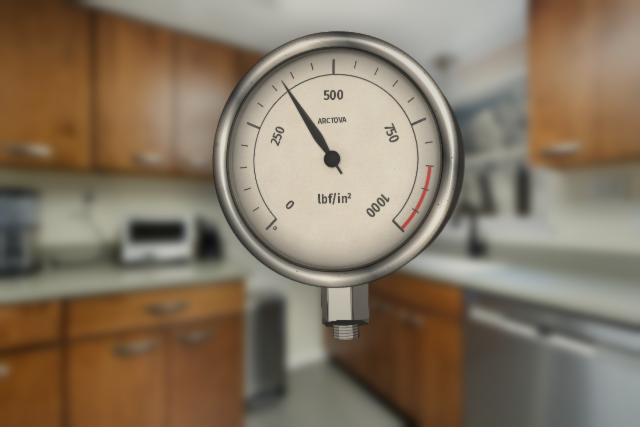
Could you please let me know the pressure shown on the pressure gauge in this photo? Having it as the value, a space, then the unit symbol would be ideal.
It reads 375 psi
